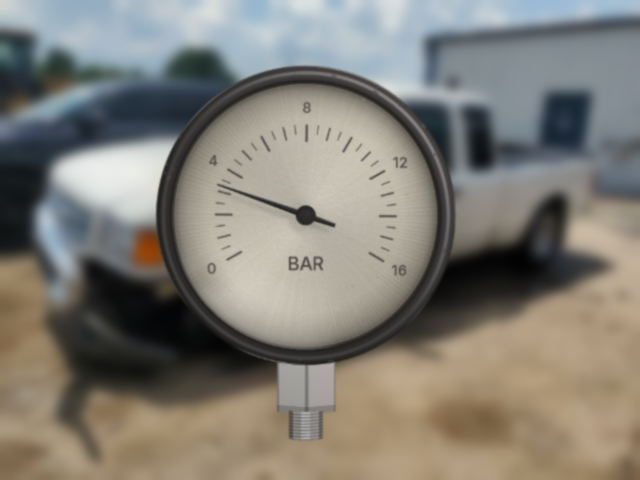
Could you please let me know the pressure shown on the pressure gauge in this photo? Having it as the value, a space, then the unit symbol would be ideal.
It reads 3.25 bar
